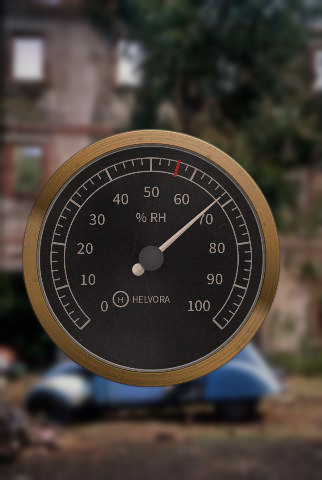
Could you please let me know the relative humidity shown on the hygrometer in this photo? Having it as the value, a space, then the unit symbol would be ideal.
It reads 68 %
